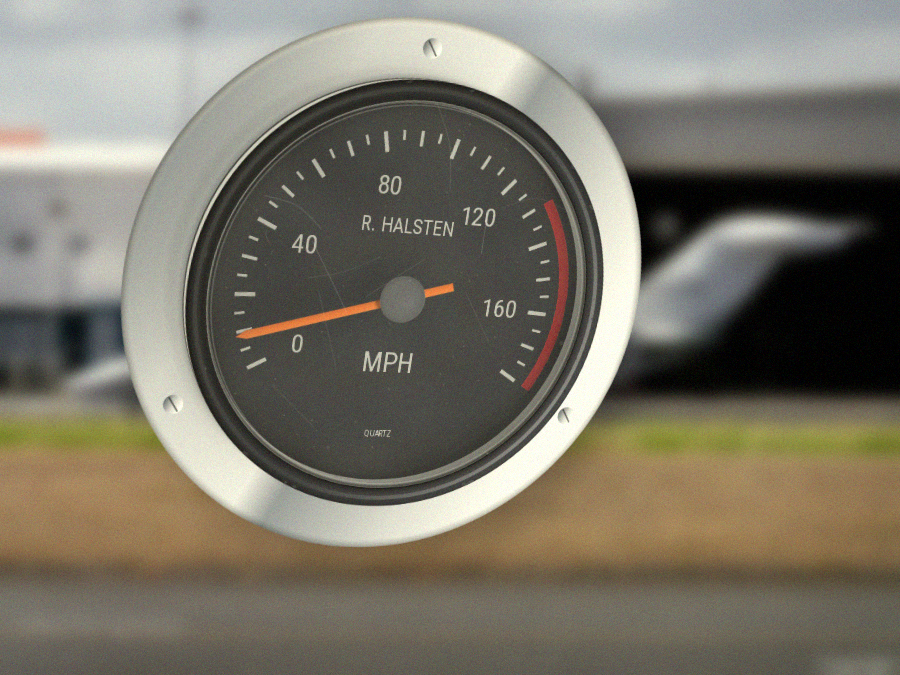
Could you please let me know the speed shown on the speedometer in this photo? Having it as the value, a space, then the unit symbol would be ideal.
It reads 10 mph
